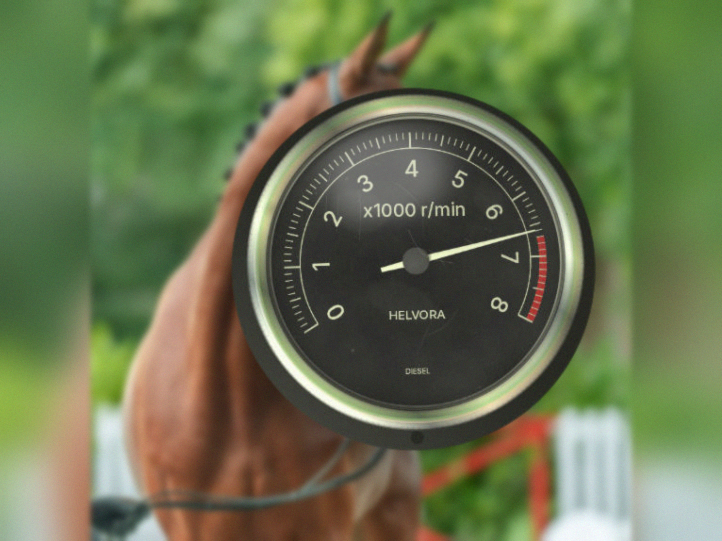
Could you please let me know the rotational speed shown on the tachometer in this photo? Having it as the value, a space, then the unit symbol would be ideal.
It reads 6600 rpm
